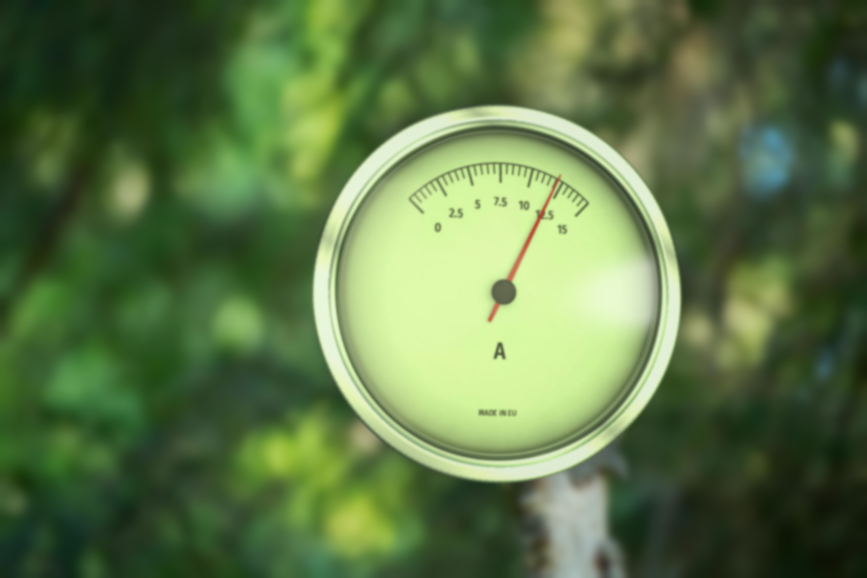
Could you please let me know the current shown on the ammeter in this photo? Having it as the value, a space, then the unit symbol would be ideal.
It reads 12 A
